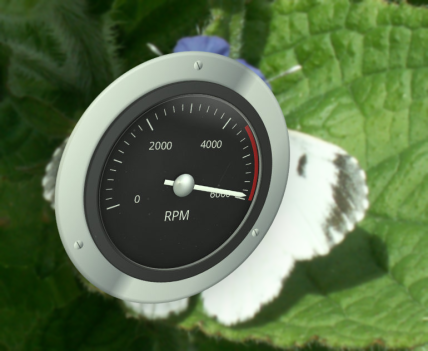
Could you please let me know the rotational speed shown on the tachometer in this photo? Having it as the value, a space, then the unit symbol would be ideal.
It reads 5900 rpm
